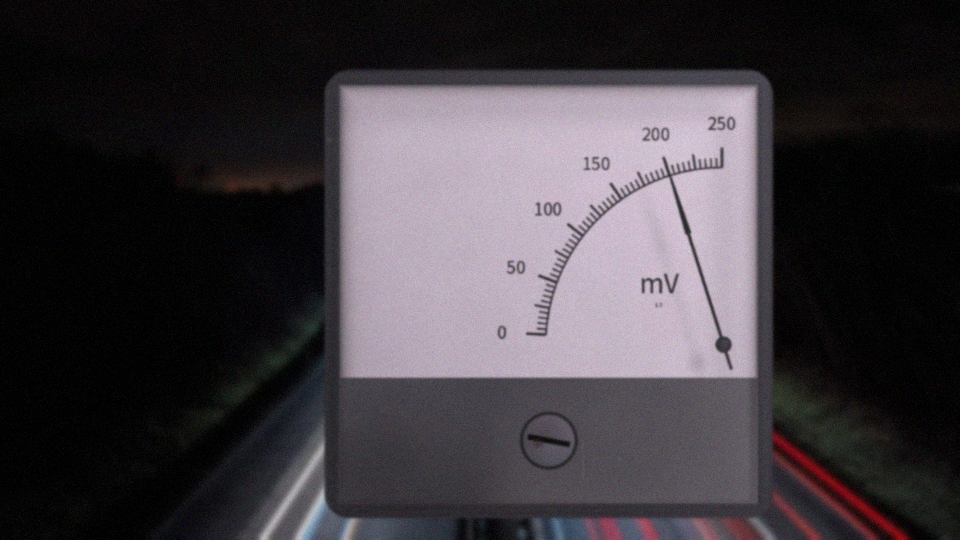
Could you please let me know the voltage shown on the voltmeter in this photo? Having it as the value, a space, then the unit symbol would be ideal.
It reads 200 mV
